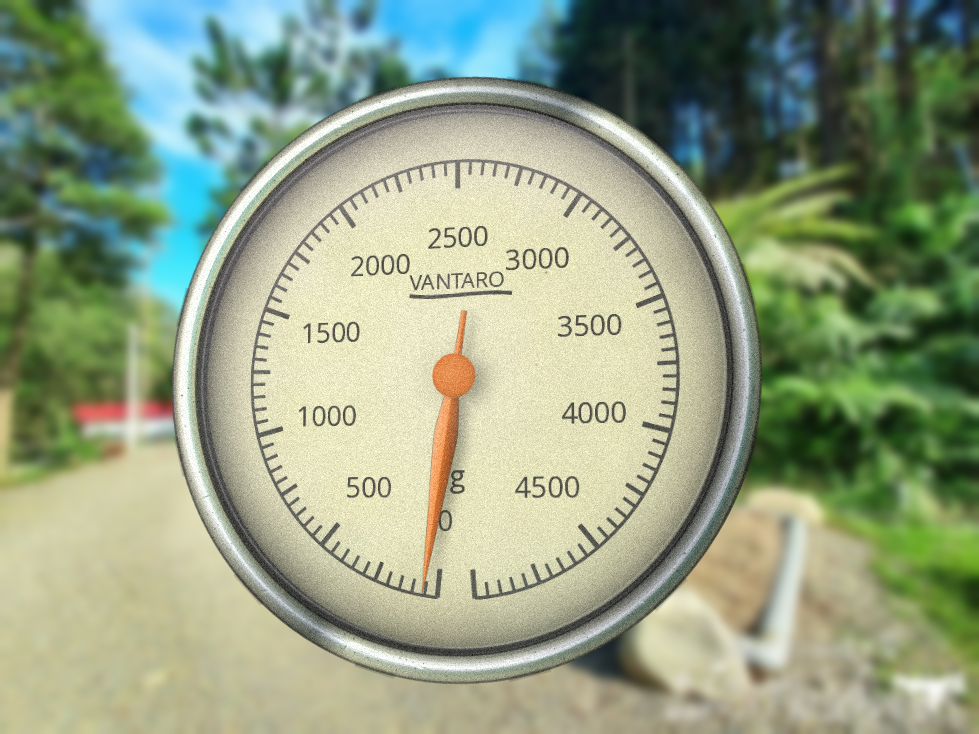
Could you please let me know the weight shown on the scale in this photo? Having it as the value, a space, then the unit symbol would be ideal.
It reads 50 g
